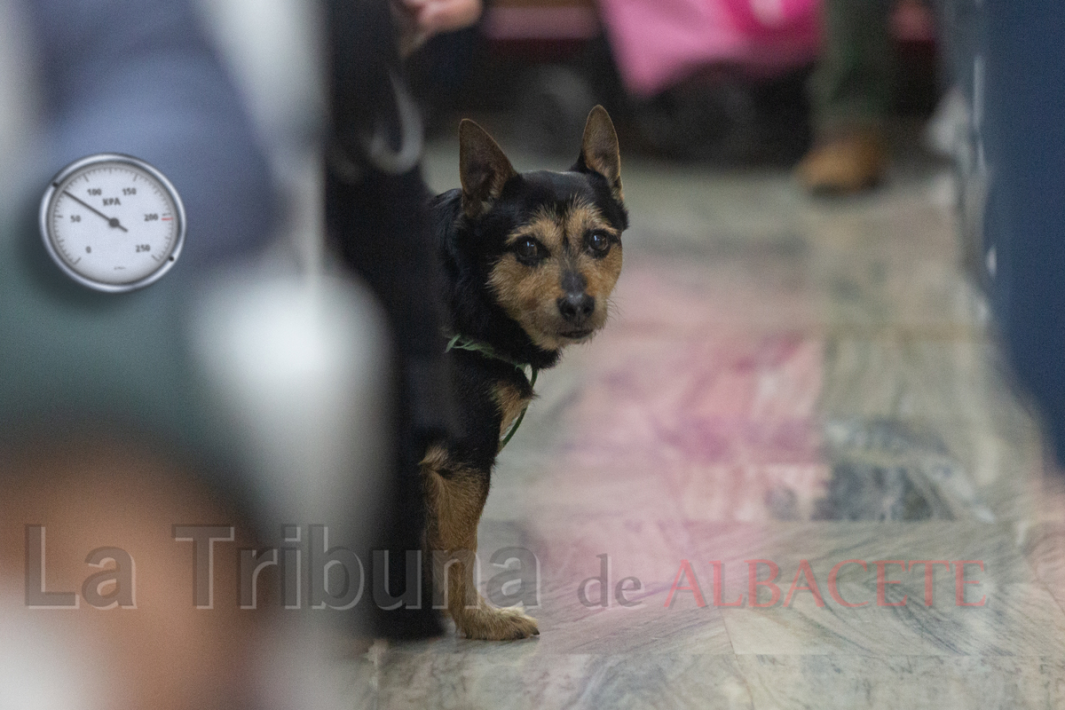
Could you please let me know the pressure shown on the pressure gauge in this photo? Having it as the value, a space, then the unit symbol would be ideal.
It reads 75 kPa
